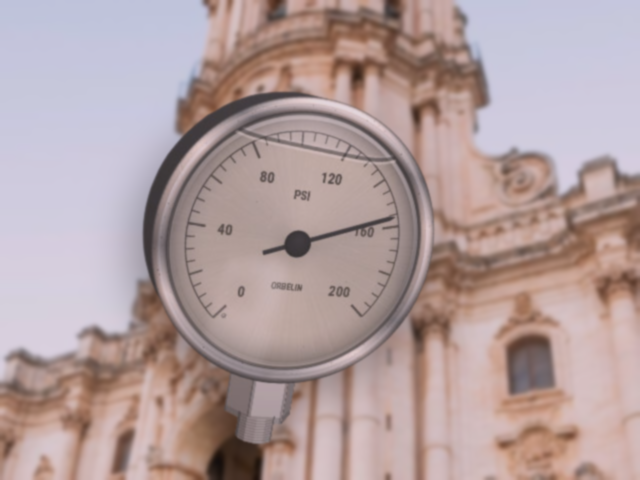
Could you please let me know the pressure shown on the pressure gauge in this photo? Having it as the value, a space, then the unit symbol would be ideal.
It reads 155 psi
